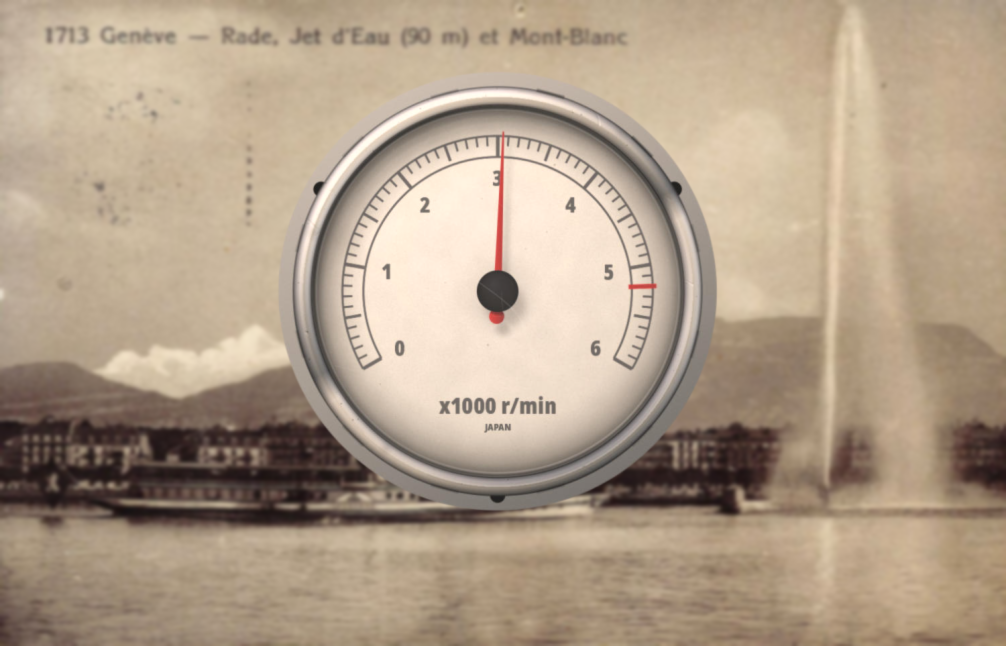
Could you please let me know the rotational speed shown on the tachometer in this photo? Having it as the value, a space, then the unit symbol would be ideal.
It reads 3050 rpm
